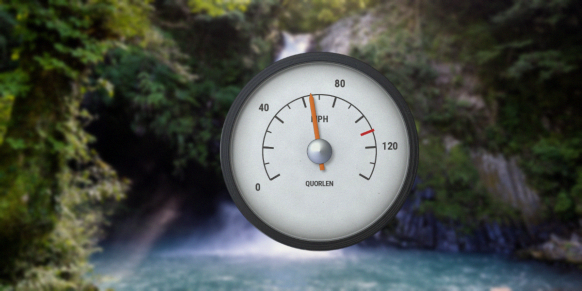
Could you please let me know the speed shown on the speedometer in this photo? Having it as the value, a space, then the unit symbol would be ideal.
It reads 65 mph
